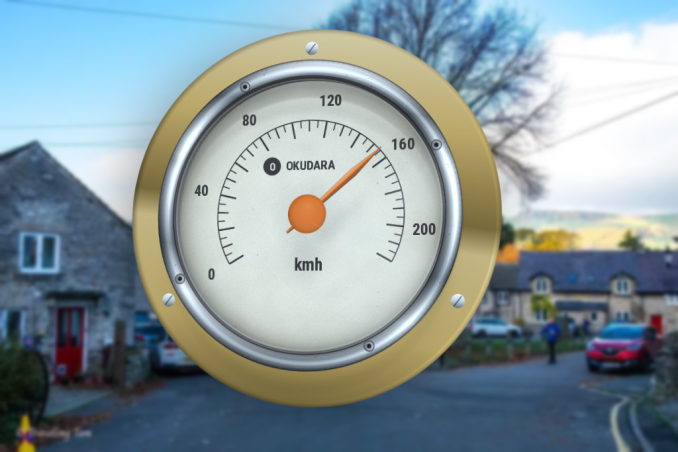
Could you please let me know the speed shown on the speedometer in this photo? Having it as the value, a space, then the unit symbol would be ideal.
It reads 155 km/h
